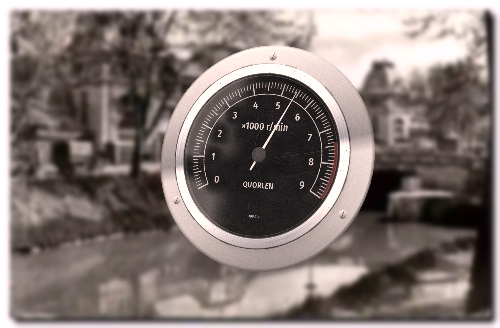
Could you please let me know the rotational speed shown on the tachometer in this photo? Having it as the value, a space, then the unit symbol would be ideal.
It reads 5500 rpm
